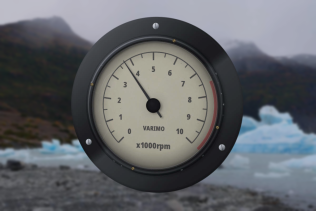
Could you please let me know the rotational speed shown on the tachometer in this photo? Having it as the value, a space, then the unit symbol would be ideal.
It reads 3750 rpm
